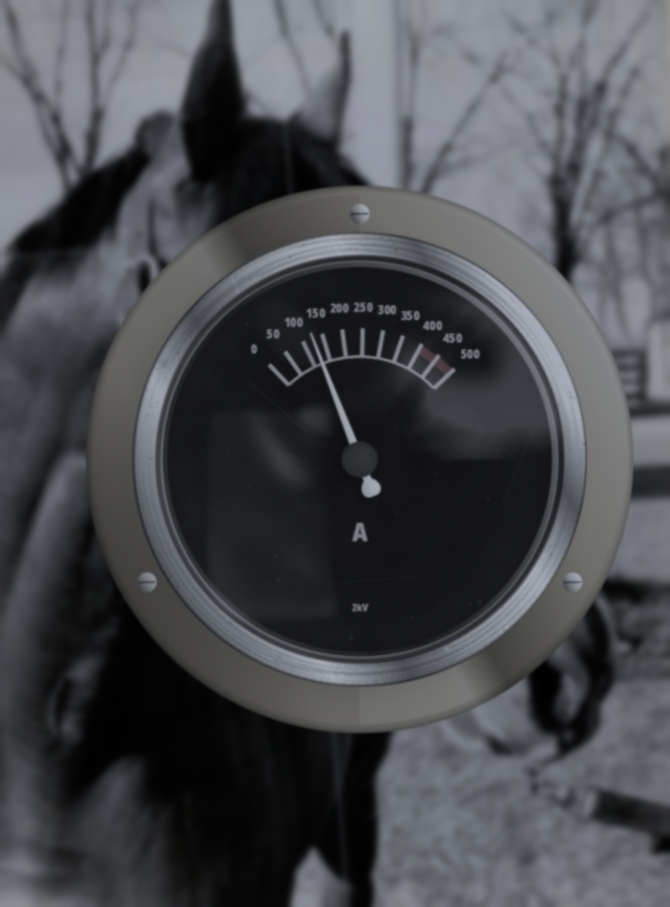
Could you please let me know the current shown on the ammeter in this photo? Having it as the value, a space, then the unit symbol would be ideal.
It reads 125 A
